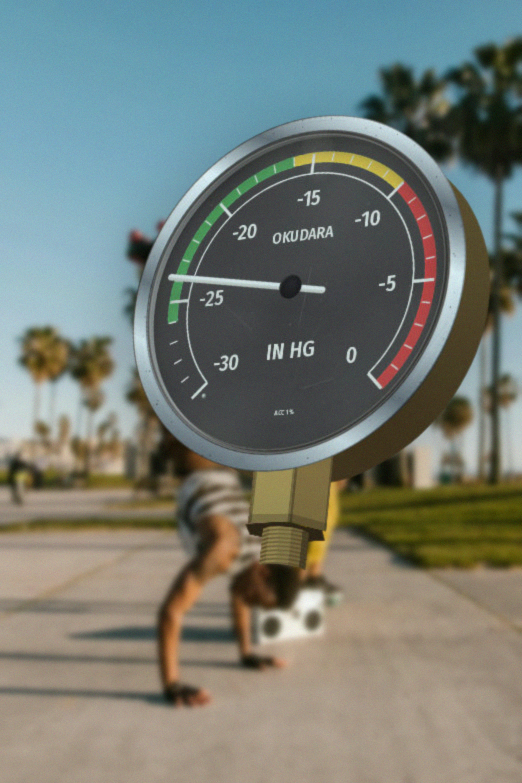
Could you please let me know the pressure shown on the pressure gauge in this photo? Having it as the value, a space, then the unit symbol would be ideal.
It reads -24 inHg
